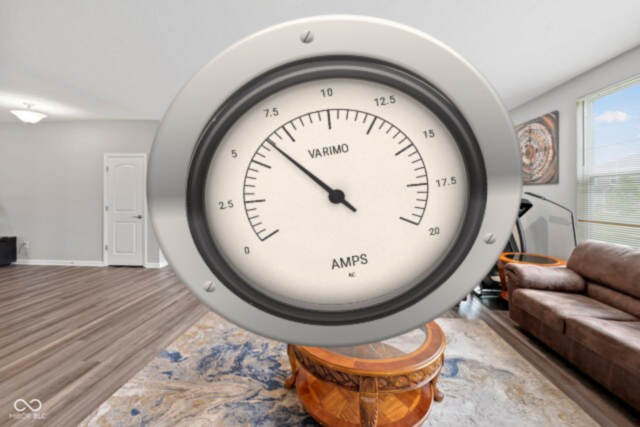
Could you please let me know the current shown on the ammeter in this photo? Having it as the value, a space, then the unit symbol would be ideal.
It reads 6.5 A
